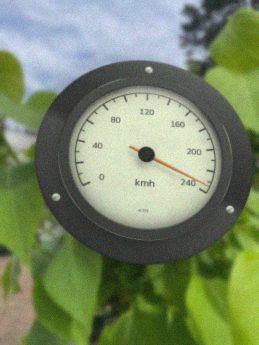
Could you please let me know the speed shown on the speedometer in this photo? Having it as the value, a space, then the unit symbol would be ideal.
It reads 235 km/h
